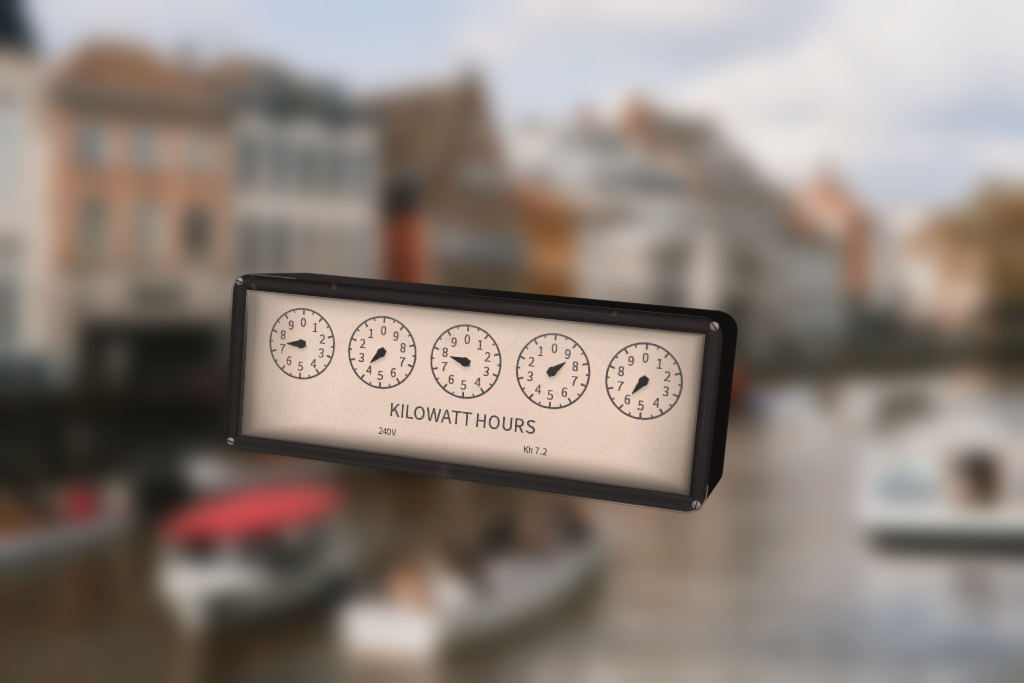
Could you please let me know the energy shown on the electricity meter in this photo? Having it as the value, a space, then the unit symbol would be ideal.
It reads 73786 kWh
